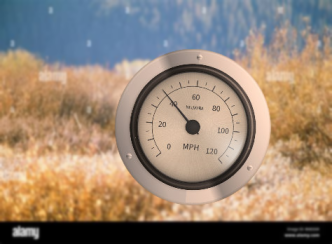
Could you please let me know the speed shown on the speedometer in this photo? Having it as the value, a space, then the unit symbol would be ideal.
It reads 40 mph
